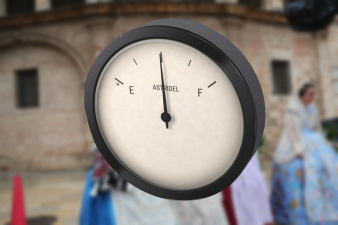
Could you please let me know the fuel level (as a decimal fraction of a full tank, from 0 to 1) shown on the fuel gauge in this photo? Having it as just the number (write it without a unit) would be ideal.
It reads 0.5
